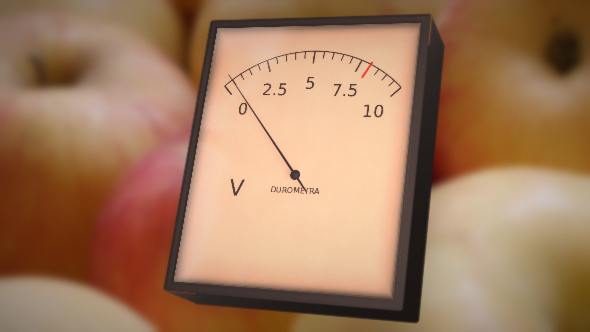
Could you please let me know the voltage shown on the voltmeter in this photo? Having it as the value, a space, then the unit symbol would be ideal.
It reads 0.5 V
